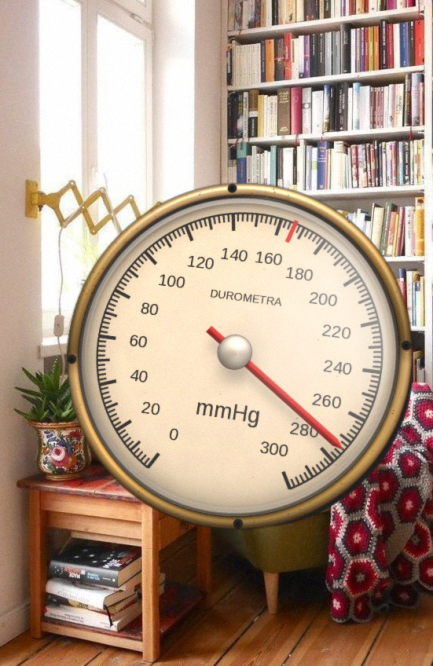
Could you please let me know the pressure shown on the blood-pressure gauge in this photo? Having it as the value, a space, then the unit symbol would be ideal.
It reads 274 mmHg
